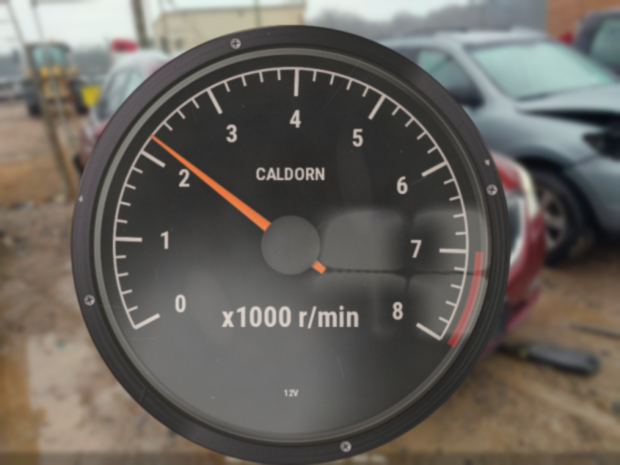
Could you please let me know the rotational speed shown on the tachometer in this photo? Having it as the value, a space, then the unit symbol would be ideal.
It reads 2200 rpm
